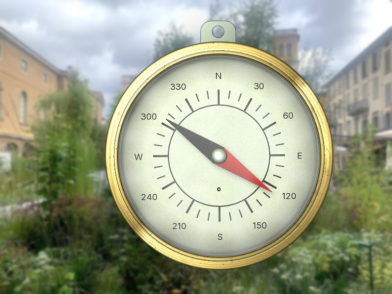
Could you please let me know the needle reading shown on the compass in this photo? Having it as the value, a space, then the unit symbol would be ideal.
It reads 125 °
